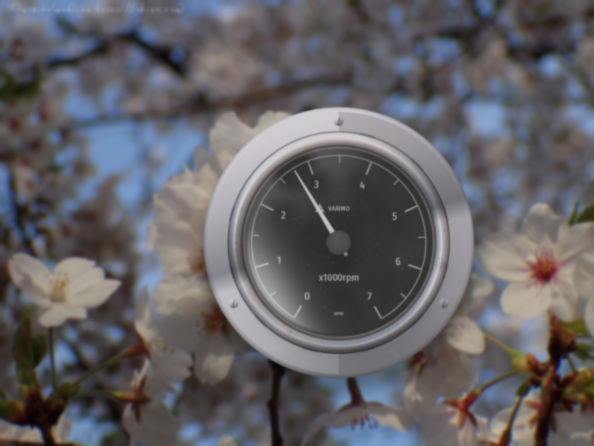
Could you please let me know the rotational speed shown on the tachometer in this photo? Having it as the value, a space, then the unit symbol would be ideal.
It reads 2750 rpm
